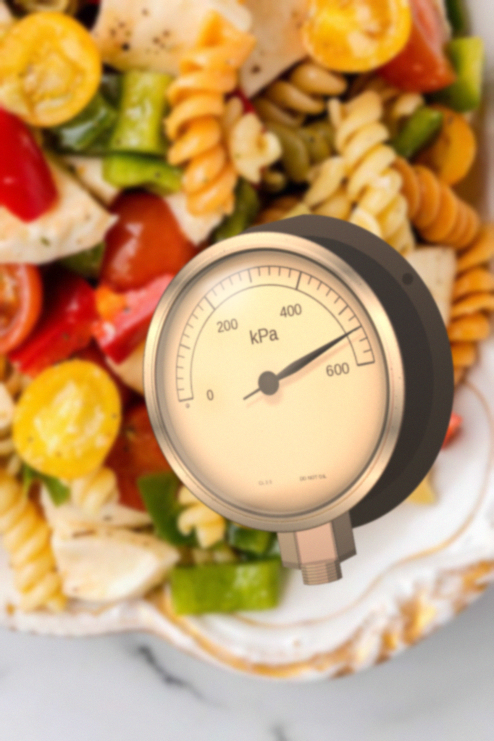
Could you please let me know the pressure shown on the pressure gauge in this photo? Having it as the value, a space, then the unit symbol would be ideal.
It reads 540 kPa
